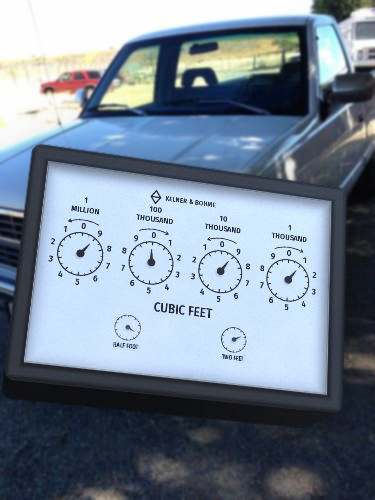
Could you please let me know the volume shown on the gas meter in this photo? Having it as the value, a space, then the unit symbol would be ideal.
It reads 899100 ft³
